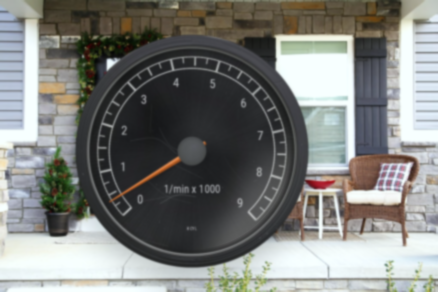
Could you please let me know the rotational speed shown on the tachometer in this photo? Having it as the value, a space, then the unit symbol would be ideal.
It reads 375 rpm
